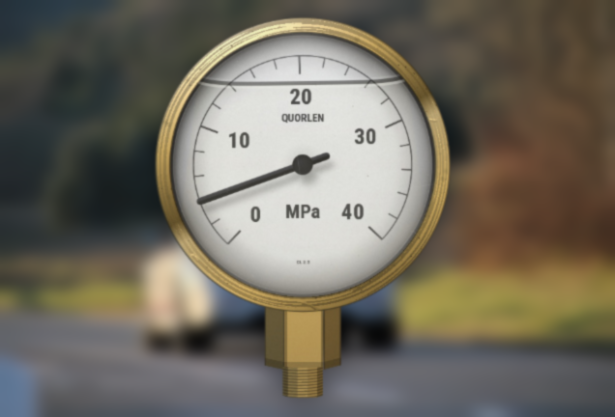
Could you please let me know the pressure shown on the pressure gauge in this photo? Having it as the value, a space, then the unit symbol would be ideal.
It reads 4 MPa
